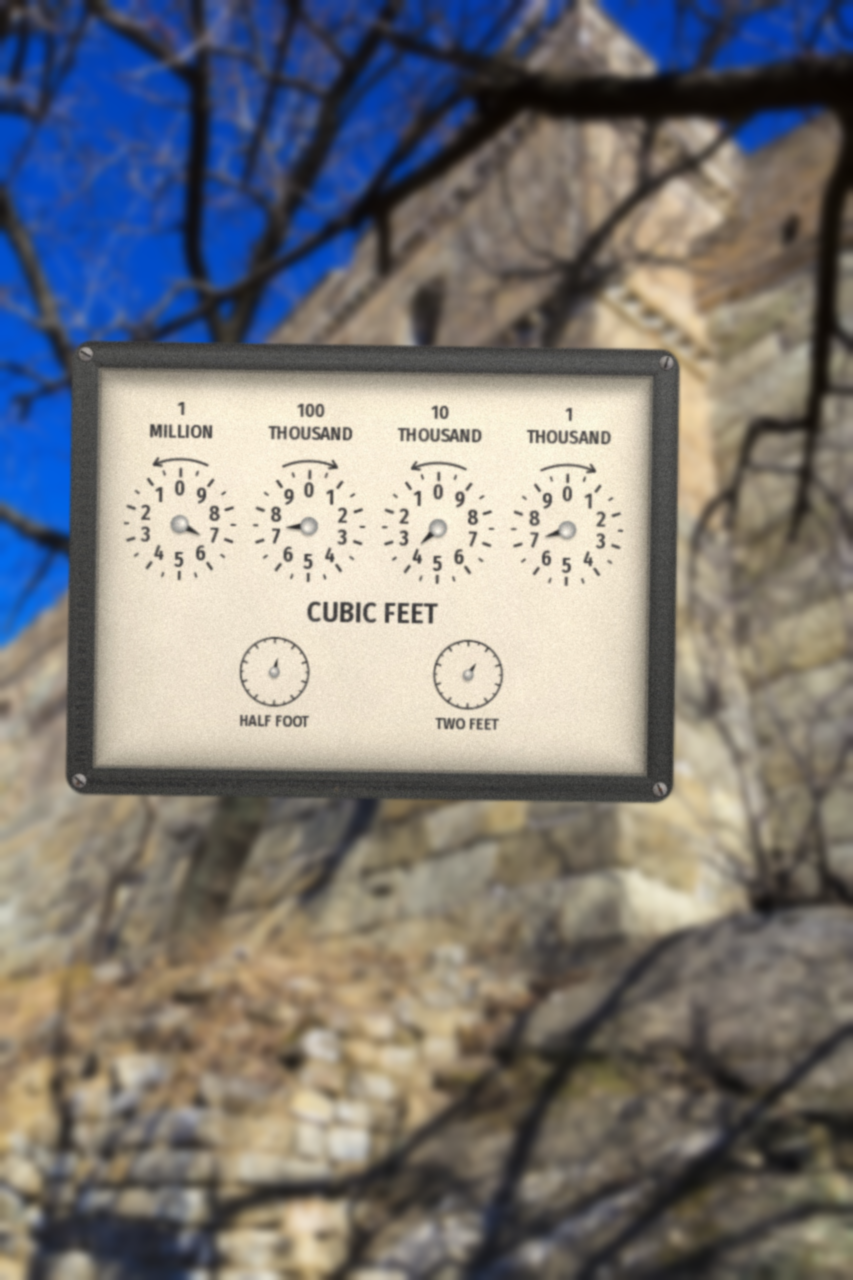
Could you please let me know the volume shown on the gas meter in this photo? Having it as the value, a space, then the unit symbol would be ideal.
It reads 673700 ft³
